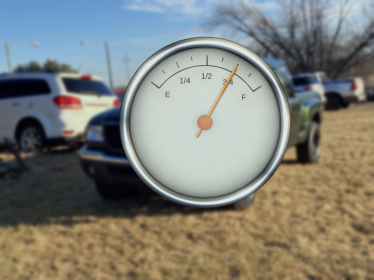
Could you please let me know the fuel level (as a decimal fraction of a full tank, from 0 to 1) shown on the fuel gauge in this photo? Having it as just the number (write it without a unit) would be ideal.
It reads 0.75
